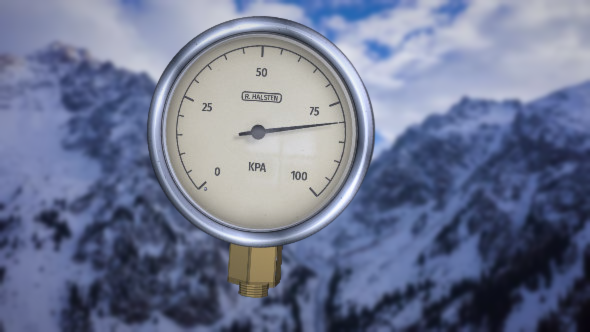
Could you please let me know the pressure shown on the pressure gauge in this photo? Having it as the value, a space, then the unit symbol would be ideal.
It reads 80 kPa
